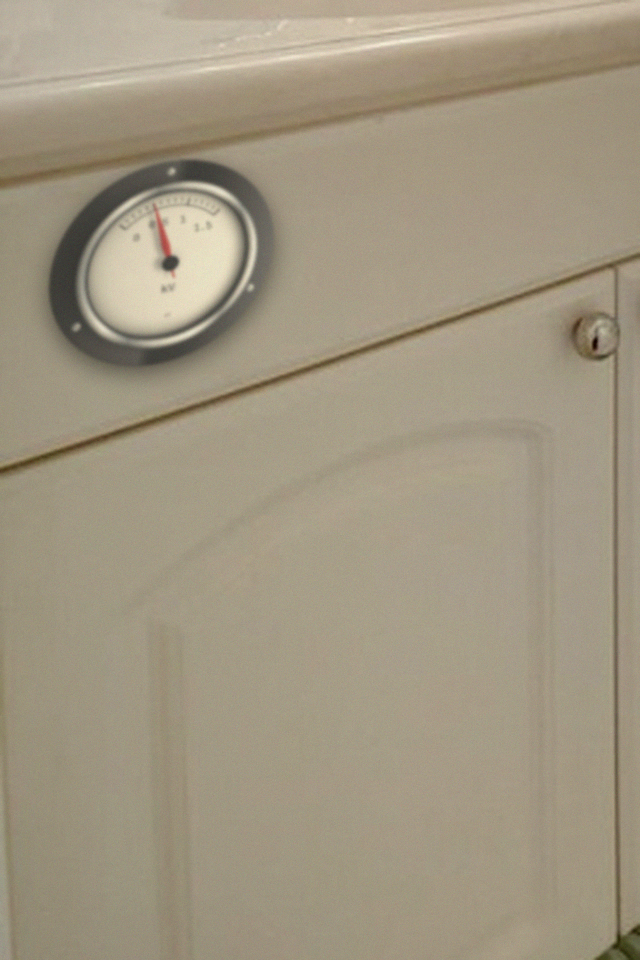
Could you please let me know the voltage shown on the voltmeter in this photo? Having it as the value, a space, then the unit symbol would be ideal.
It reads 0.5 kV
